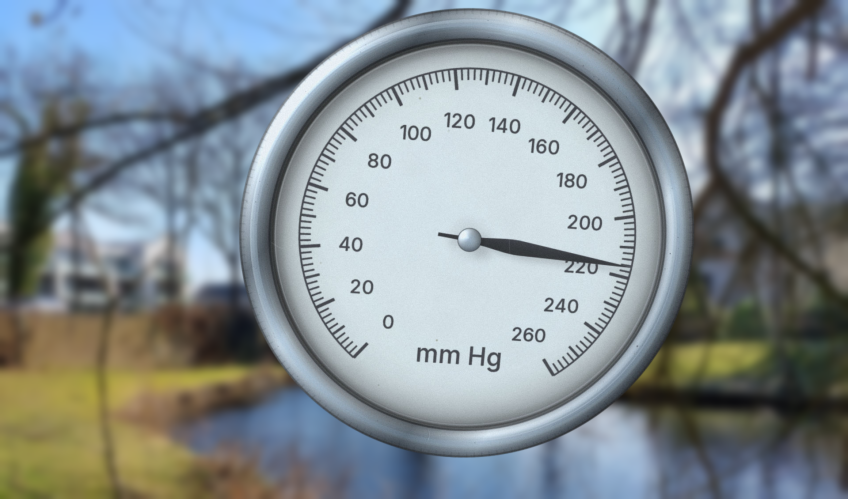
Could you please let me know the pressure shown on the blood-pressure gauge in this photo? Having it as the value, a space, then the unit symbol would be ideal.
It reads 216 mmHg
